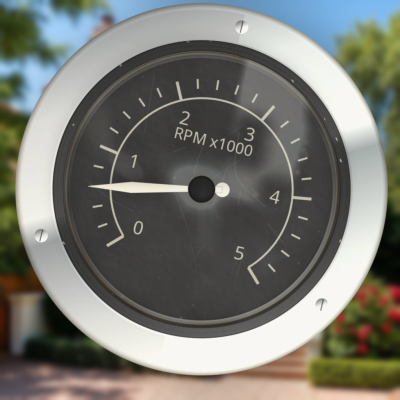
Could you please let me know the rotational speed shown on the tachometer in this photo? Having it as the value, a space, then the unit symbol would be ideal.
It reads 600 rpm
